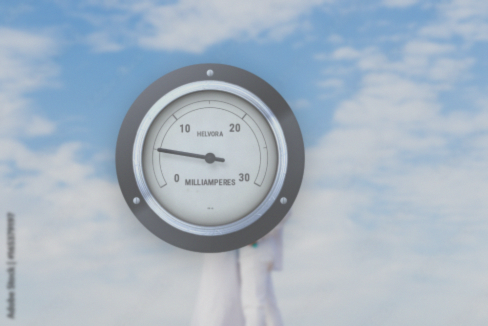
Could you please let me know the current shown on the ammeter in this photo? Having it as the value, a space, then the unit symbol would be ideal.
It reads 5 mA
